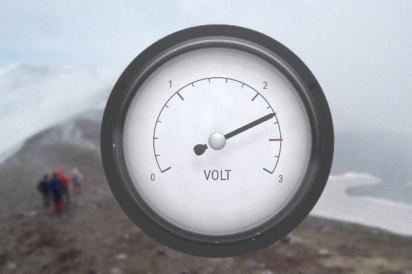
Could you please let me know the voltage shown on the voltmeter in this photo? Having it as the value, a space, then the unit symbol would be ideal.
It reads 2.3 V
